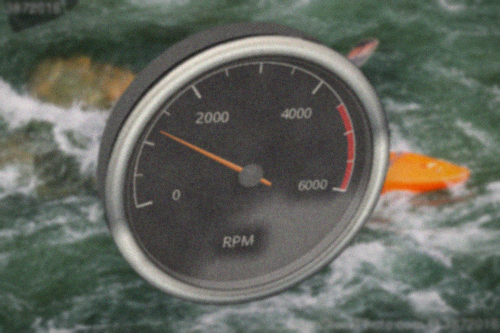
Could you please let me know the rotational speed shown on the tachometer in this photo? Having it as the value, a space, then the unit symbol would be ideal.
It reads 1250 rpm
